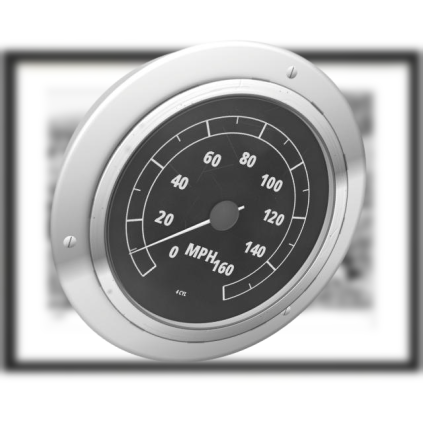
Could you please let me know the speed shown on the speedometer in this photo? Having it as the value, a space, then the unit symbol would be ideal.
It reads 10 mph
